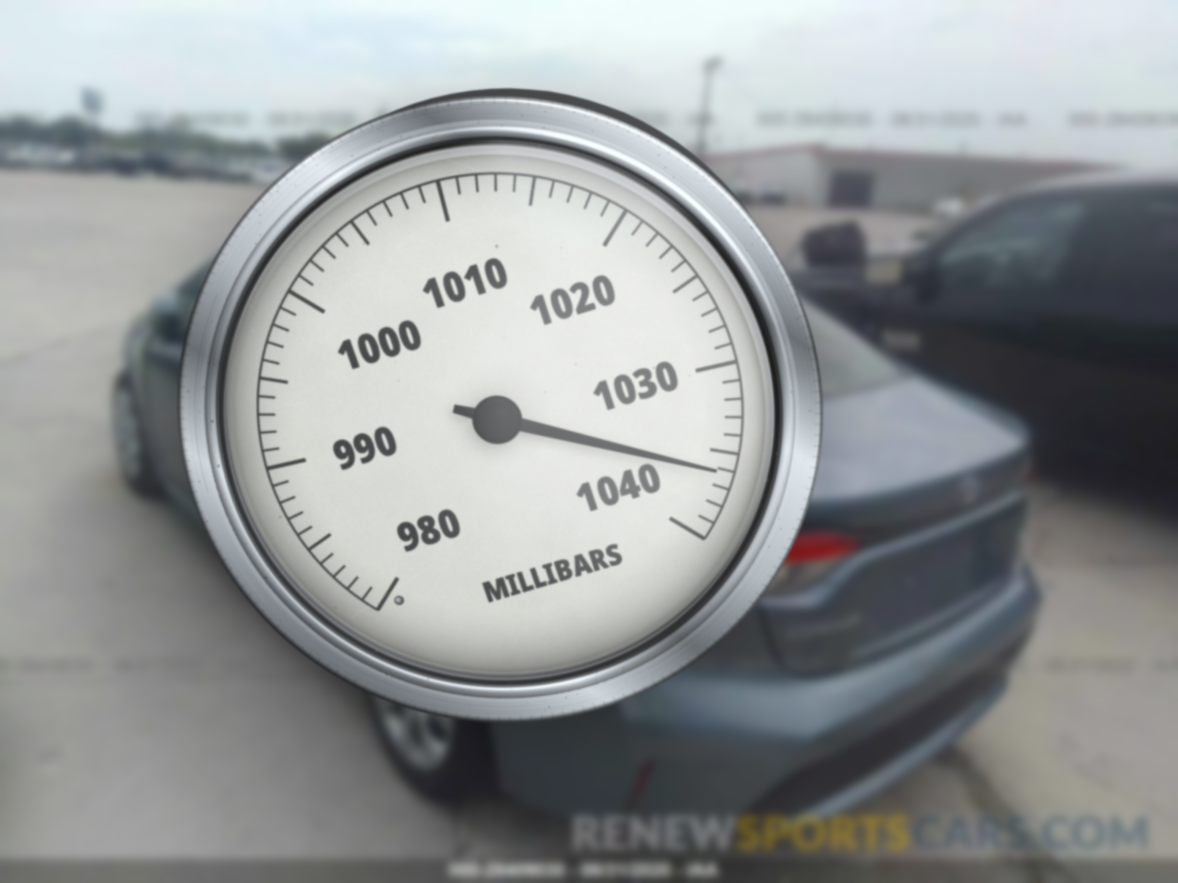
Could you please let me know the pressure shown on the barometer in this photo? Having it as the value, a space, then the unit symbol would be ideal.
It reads 1036 mbar
